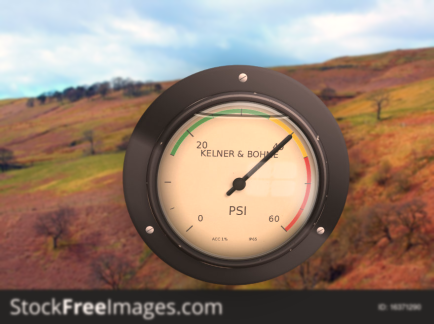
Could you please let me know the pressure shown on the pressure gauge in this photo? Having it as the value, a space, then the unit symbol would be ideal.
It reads 40 psi
